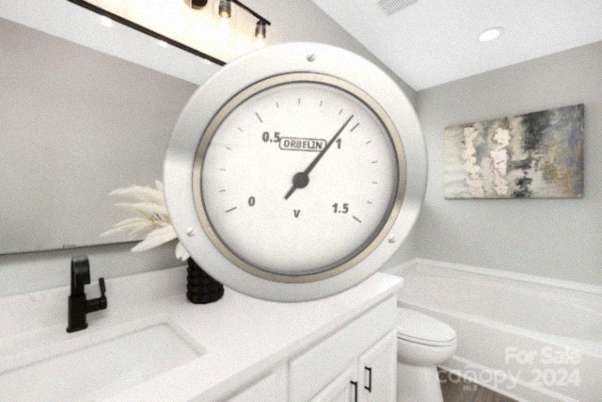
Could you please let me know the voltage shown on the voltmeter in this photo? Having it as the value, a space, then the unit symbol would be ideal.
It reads 0.95 V
